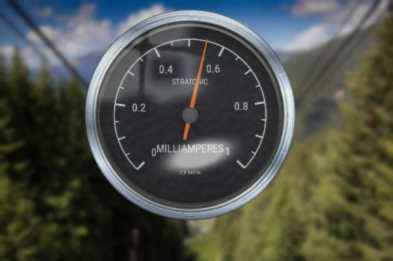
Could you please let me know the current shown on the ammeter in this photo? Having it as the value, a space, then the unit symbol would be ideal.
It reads 0.55 mA
